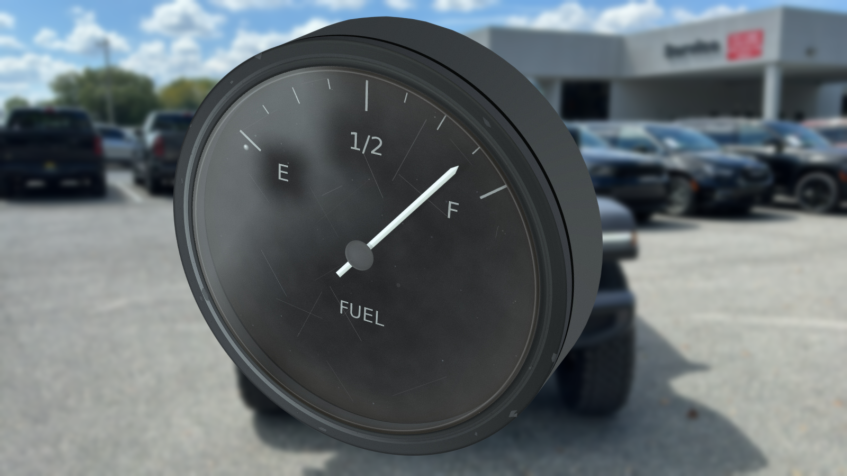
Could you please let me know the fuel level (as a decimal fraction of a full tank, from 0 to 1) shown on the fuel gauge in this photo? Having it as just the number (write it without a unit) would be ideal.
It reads 0.875
